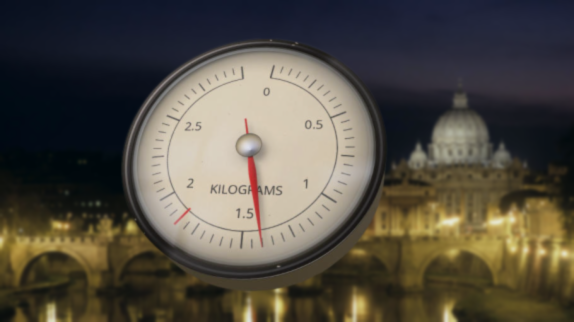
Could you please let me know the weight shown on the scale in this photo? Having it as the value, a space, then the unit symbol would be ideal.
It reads 1.4 kg
